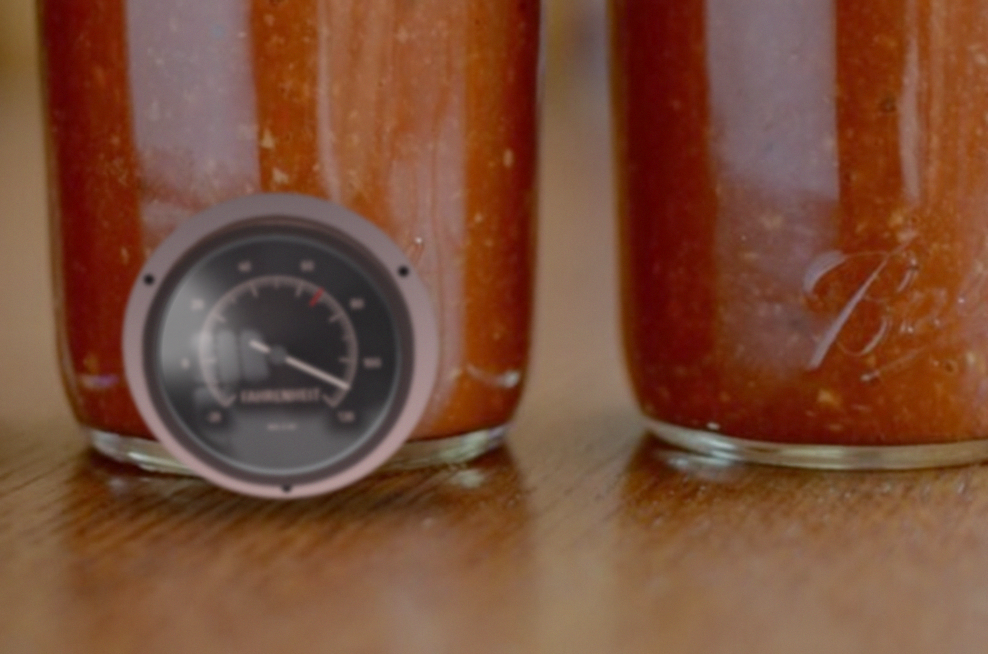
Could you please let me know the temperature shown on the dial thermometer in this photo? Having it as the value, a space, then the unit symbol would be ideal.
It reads 110 °F
